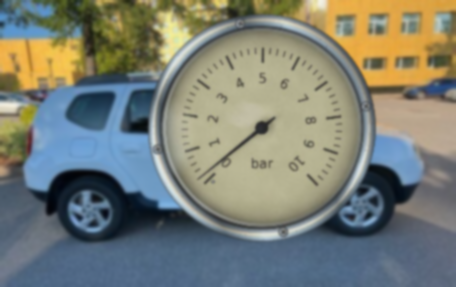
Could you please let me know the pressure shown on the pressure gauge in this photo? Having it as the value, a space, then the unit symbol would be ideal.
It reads 0.2 bar
